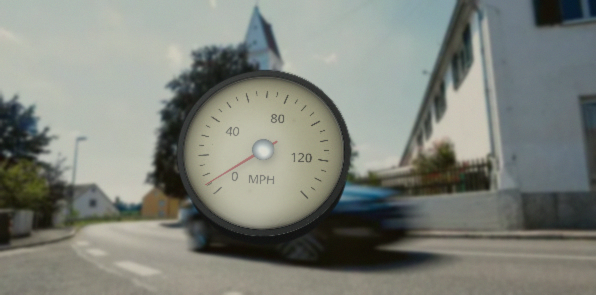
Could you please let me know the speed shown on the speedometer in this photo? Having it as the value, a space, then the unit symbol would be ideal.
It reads 5 mph
